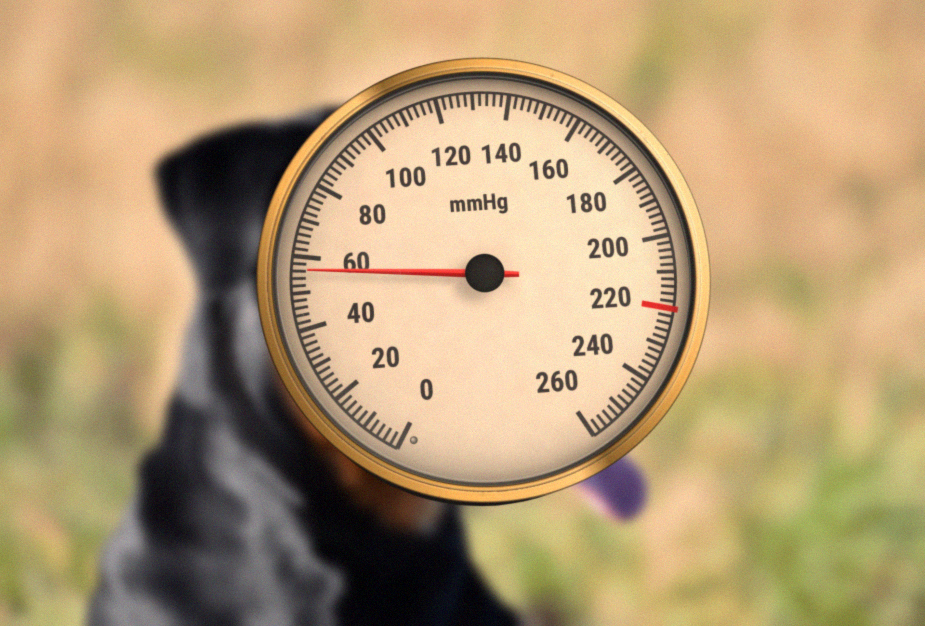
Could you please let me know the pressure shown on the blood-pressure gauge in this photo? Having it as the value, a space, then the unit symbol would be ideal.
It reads 56 mmHg
